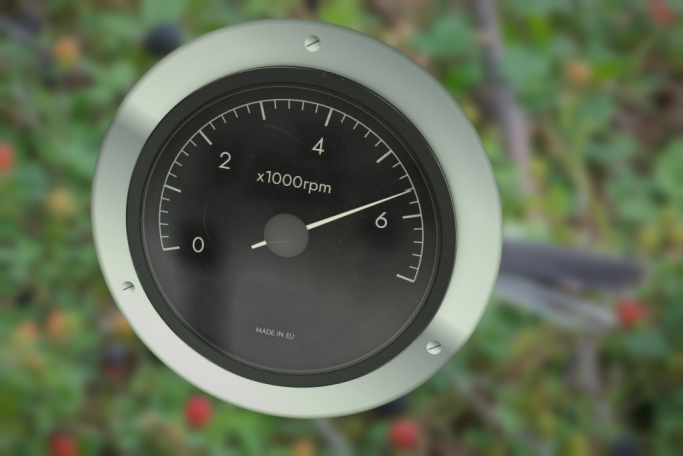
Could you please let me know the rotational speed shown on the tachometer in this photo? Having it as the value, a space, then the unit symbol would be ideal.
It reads 5600 rpm
